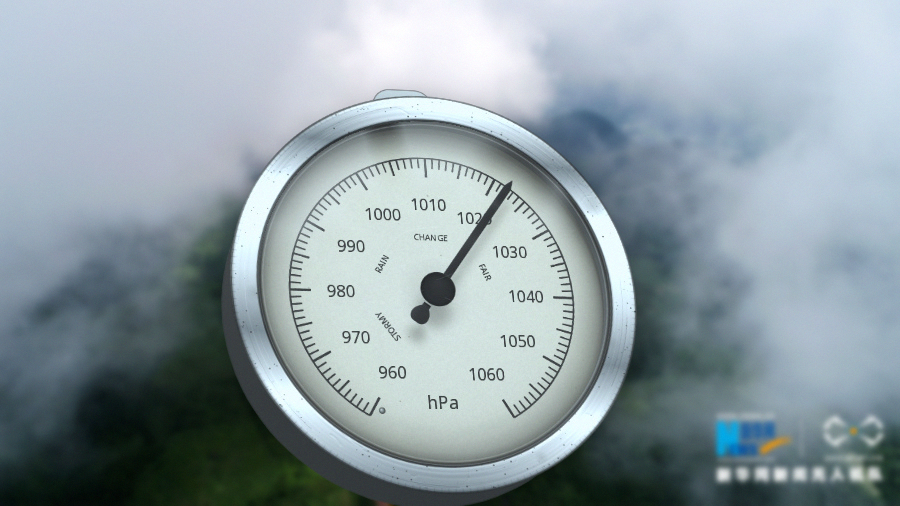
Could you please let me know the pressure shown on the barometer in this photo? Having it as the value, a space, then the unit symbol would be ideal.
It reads 1022 hPa
